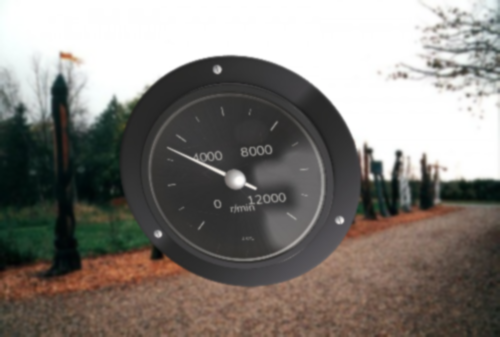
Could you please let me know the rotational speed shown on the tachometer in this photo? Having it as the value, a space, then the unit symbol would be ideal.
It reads 3500 rpm
